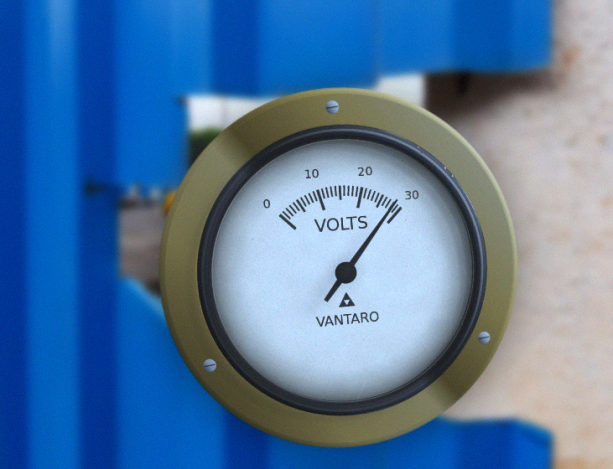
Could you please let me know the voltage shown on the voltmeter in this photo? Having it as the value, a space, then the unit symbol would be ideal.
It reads 28 V
